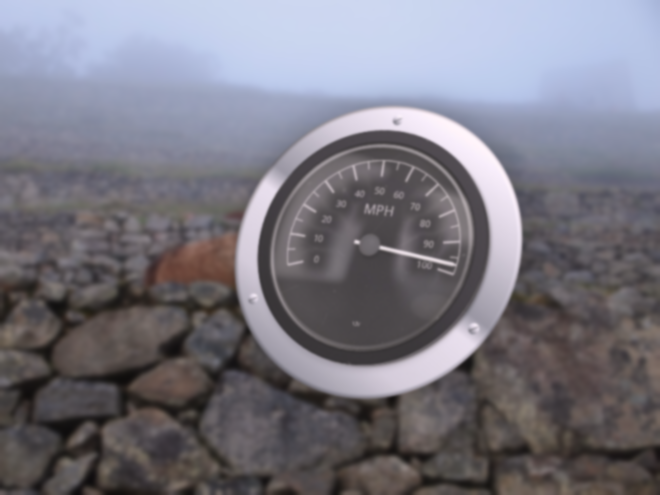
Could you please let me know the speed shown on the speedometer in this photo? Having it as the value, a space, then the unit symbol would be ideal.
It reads 97.5 mph
